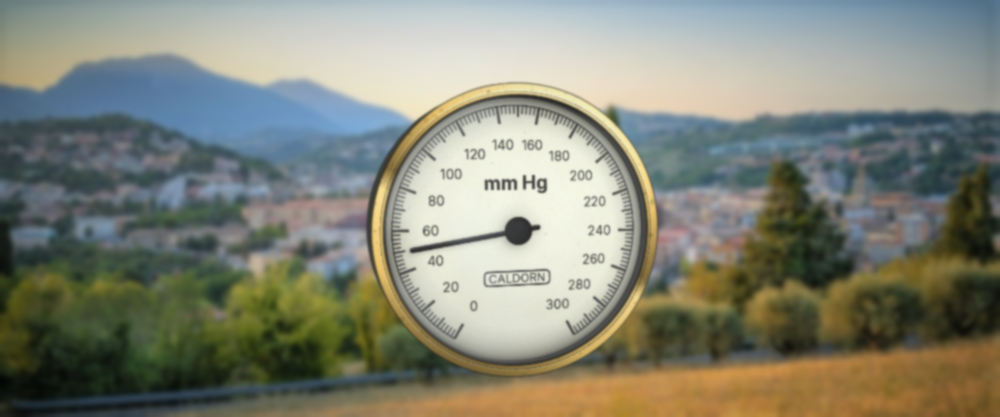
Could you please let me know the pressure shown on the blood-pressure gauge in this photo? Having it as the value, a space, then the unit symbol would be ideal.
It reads 50 mmHg
